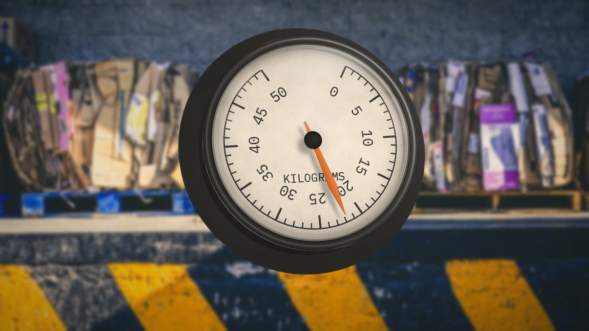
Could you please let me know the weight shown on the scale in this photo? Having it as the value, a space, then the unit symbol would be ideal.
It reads 22 kg
